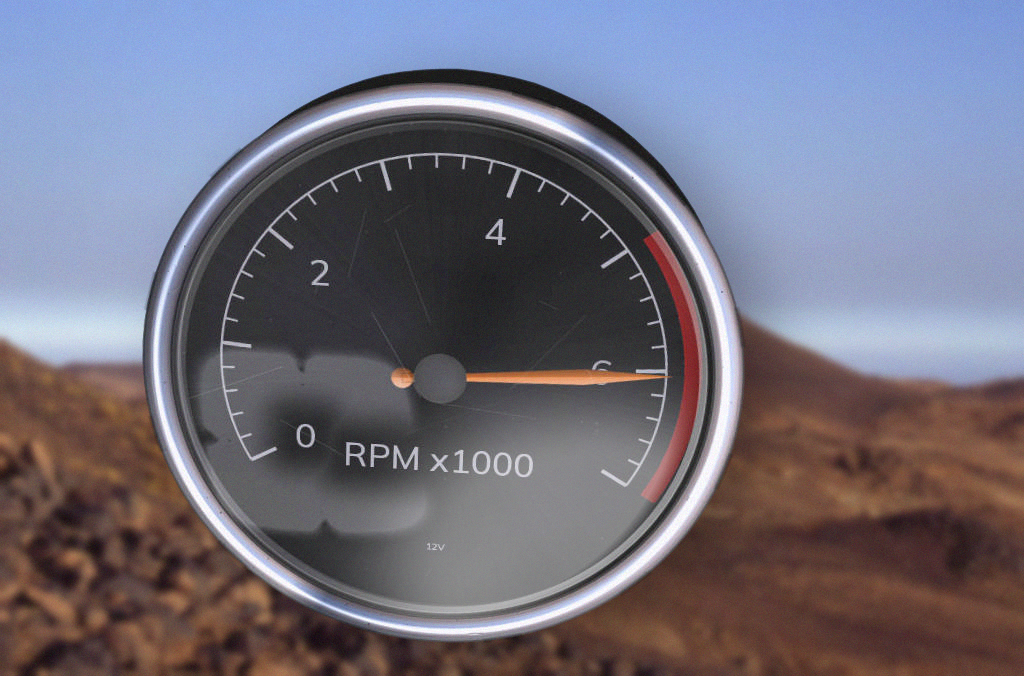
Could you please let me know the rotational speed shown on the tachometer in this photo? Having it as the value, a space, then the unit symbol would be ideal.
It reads 6000 rpm
